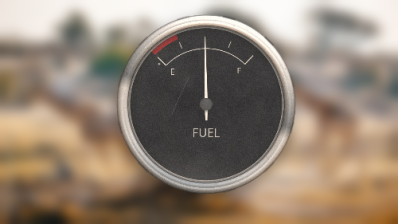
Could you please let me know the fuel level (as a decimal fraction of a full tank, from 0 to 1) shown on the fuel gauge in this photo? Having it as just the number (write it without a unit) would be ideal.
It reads 0.5
